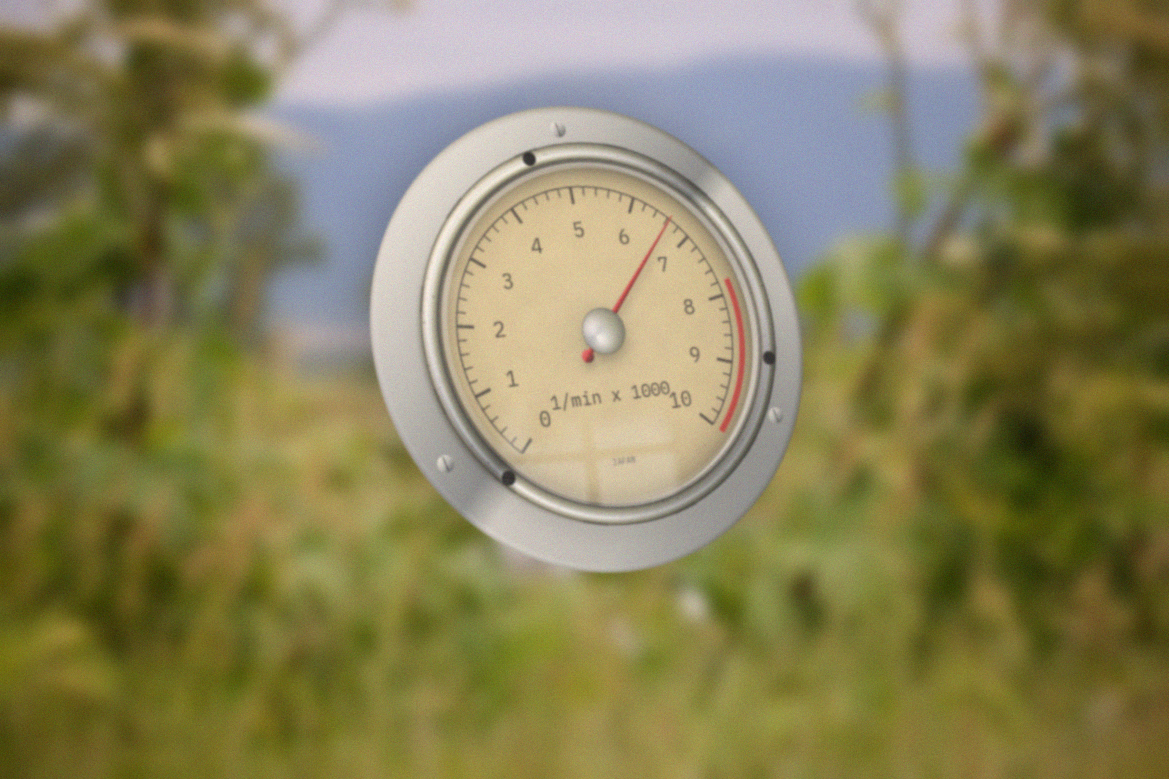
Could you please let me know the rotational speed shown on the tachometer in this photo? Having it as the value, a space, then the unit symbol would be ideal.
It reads 6600 rpm
